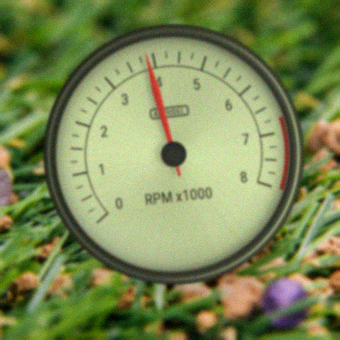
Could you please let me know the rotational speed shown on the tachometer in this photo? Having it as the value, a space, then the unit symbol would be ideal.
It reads 3875 rpm
